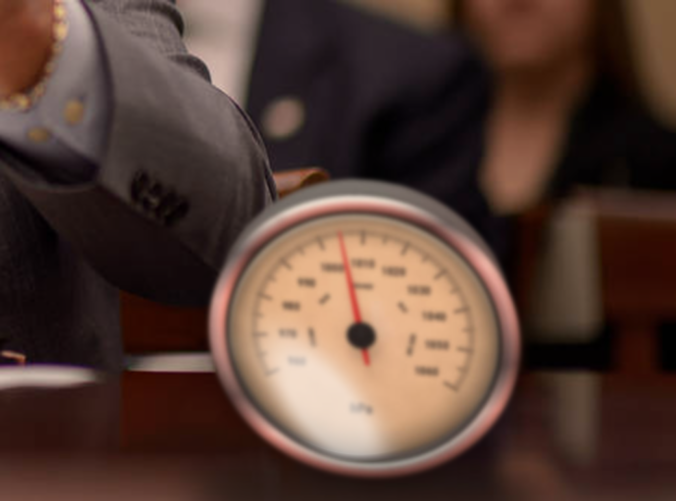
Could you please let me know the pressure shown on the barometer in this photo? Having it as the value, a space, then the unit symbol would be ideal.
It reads 1005 hPa
